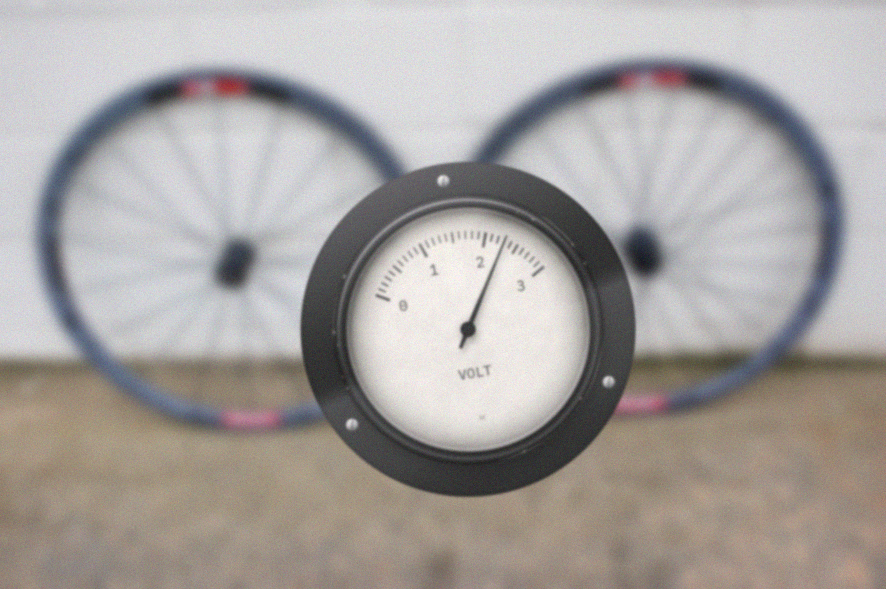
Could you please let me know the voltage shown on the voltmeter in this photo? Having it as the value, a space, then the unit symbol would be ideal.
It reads 2.3 V
